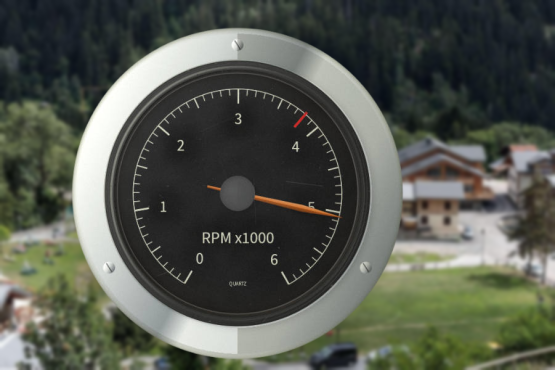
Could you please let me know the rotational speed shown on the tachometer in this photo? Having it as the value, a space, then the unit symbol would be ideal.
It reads 5050 rpm
